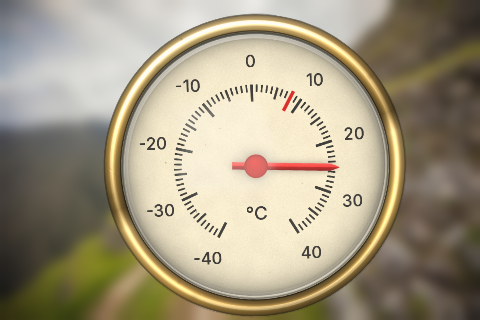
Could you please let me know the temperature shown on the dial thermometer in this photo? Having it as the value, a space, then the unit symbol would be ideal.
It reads 25 °C
